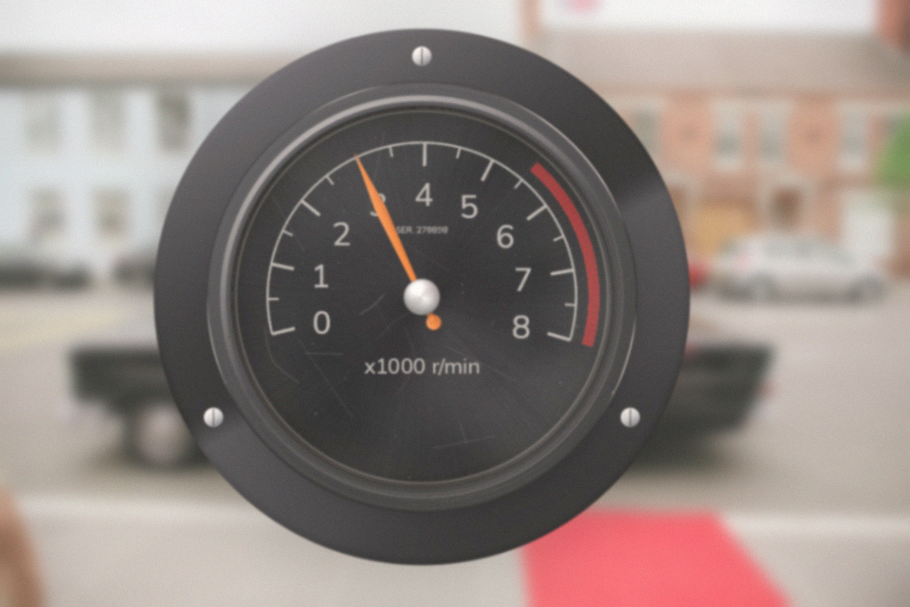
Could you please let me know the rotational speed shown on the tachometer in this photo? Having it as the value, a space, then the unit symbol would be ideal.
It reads 3000 rpm
